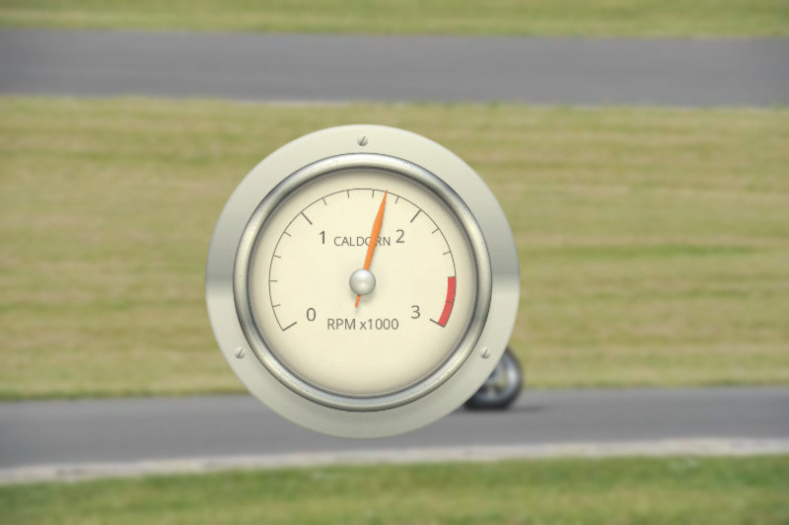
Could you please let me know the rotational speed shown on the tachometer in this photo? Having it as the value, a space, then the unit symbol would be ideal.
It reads 1700 rpm
